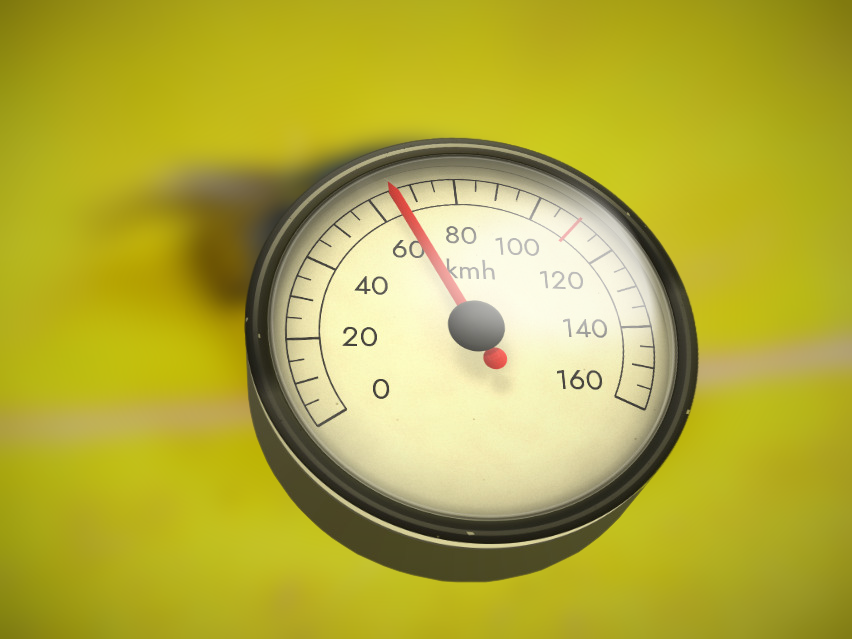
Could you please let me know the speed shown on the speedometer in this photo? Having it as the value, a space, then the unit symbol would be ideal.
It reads 65 km/h
